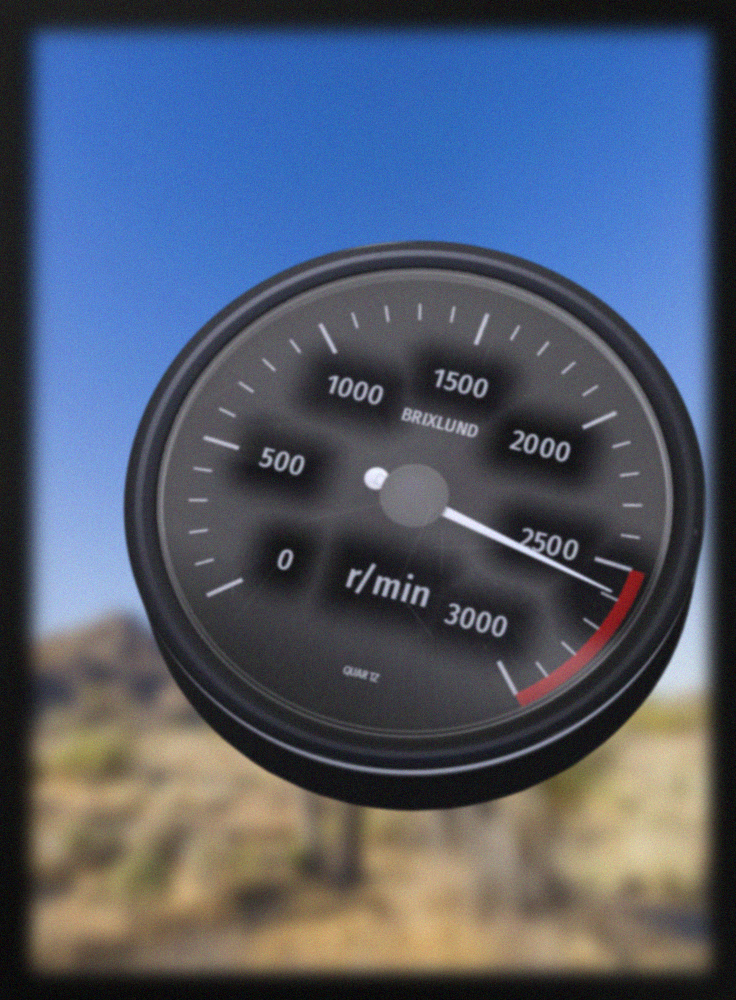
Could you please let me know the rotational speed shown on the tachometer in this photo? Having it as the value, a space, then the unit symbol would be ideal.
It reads 2600 rpm
